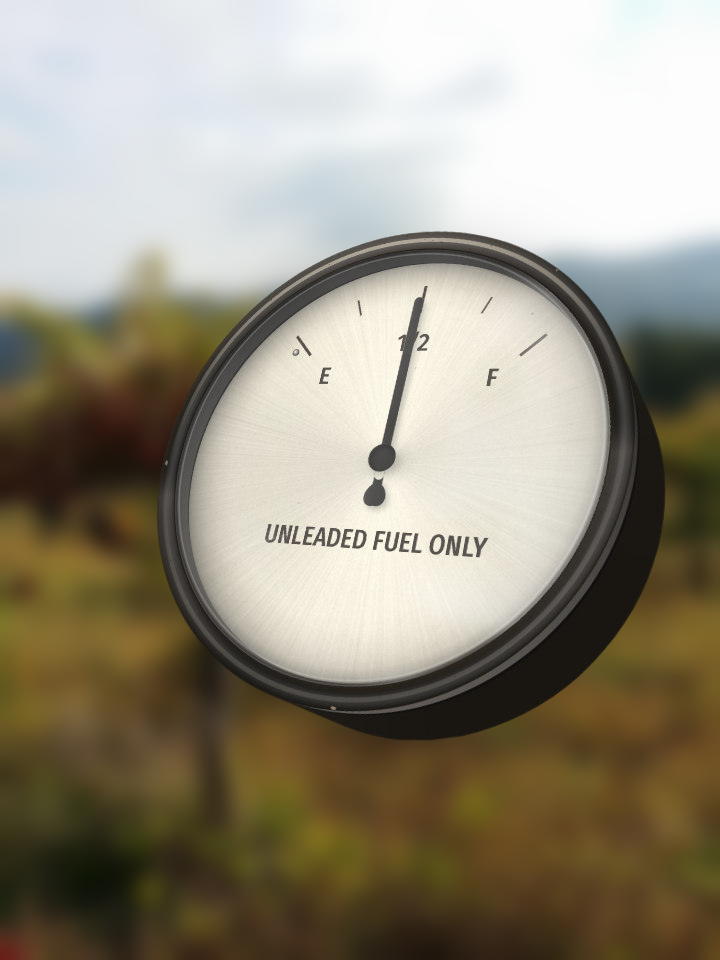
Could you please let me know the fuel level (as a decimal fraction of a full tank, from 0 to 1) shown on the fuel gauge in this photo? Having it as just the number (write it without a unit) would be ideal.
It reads 0.5
